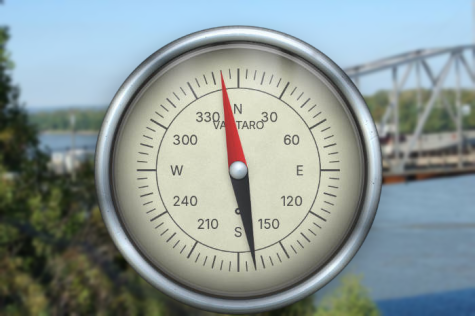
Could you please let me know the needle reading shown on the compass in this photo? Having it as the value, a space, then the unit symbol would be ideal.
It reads 350 °
